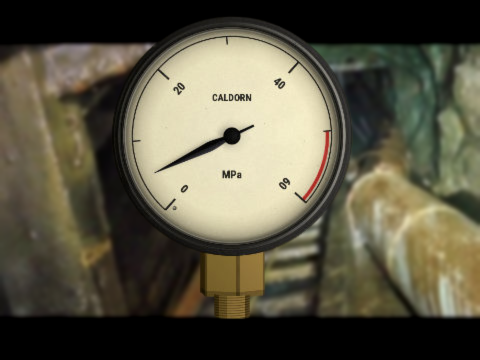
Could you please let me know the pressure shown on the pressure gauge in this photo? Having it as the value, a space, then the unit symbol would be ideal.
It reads 5 MPa
